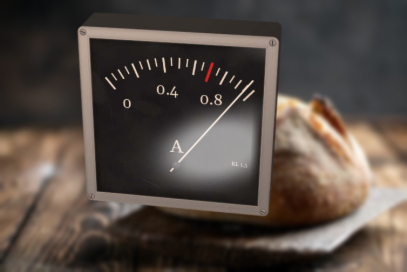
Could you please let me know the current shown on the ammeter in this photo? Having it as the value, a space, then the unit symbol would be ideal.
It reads 0.95 A
